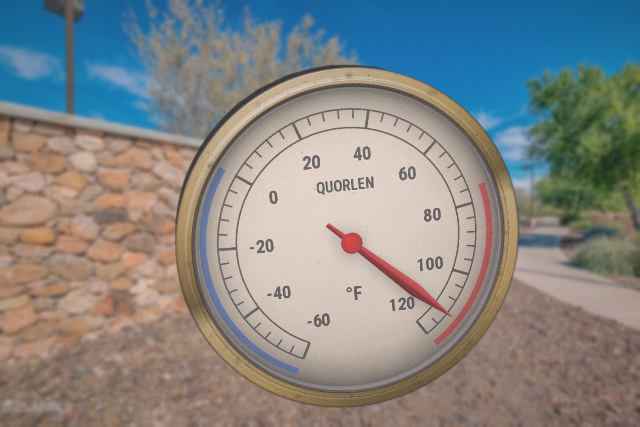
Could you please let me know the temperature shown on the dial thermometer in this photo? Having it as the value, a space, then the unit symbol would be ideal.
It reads 112 °F
